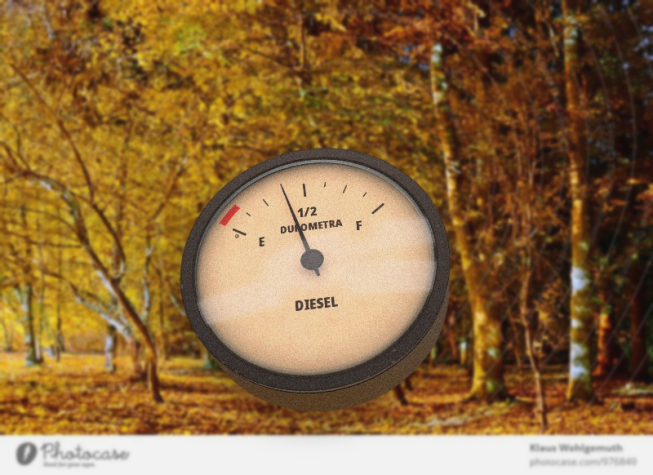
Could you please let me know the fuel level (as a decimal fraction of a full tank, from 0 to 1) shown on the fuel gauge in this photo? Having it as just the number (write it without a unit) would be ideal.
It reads 0.375
